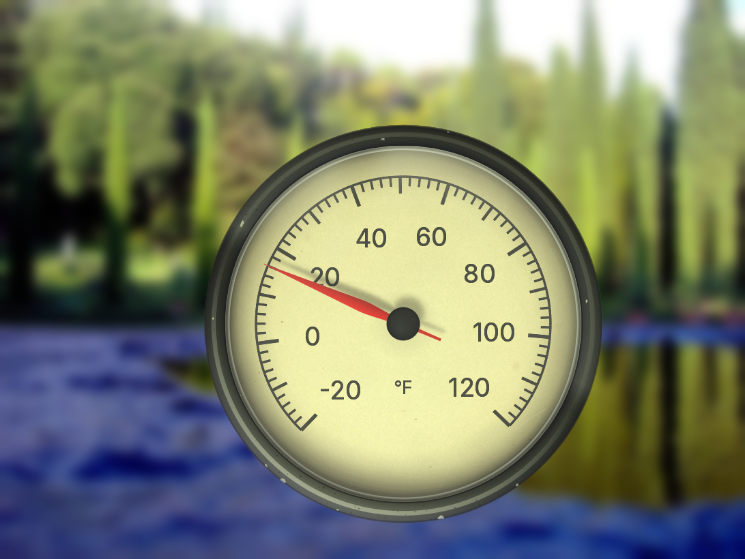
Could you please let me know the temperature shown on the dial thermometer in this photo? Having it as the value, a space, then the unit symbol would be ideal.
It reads 16 °F
